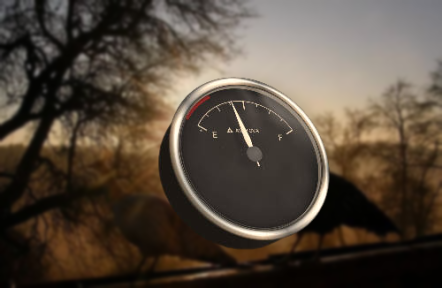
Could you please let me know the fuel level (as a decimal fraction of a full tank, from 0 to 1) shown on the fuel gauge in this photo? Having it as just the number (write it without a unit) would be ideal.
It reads 0.375
